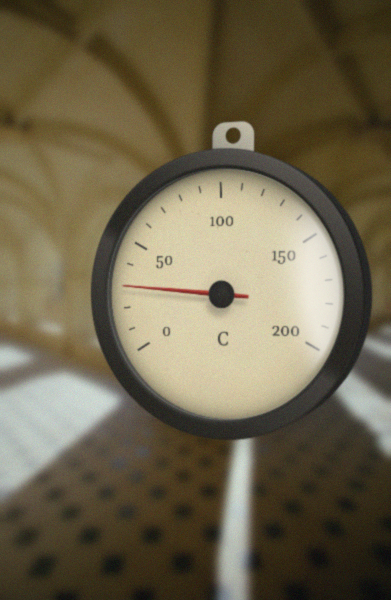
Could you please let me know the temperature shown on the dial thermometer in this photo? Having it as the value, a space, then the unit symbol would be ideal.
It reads 30 °C
